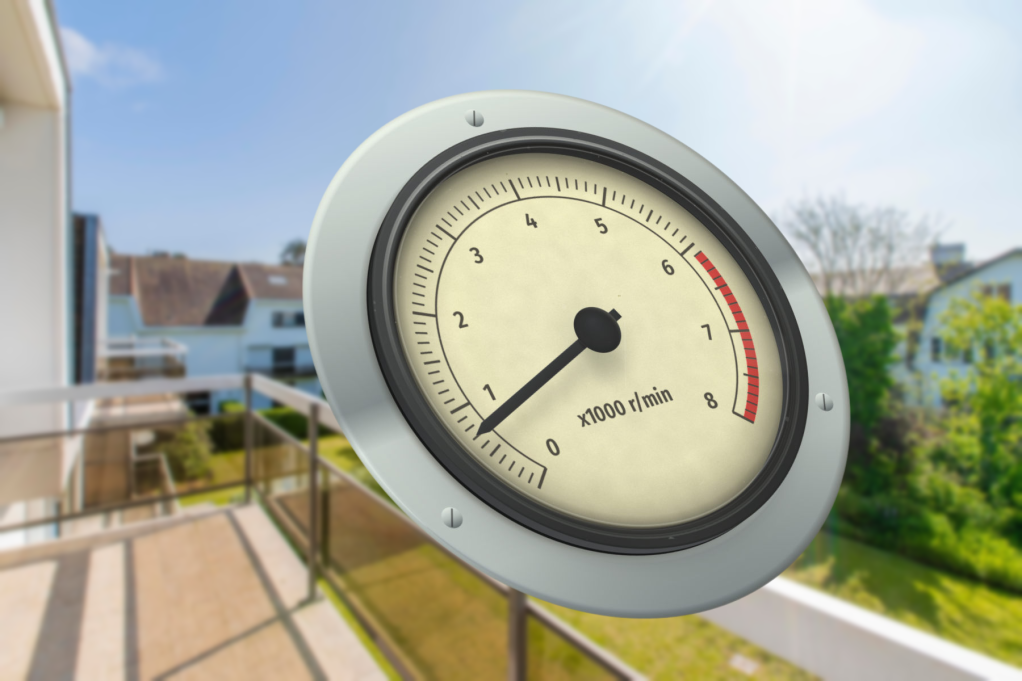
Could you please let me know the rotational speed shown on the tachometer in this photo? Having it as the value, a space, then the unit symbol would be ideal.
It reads 700 rpm
